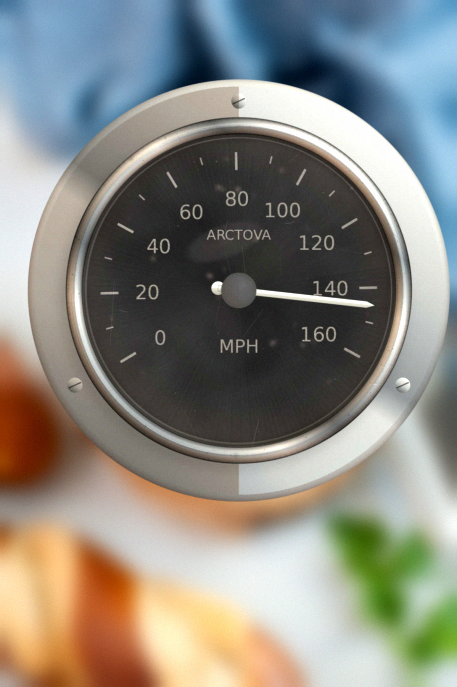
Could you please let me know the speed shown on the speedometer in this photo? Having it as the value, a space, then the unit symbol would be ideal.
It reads 145 mph
